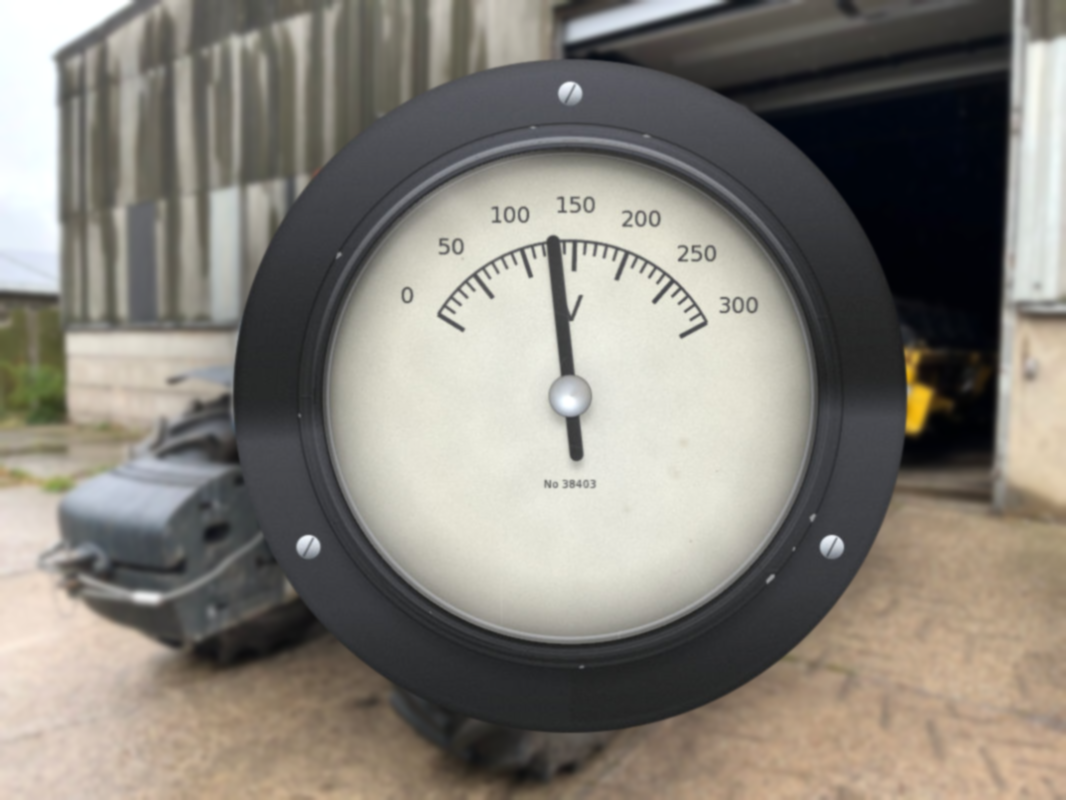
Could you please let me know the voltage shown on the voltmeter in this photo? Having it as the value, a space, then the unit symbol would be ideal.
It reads 130 V
